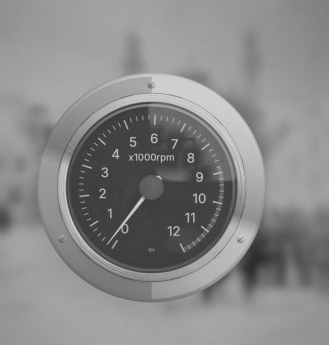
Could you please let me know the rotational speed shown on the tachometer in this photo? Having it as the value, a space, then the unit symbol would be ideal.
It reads 200 rpm
